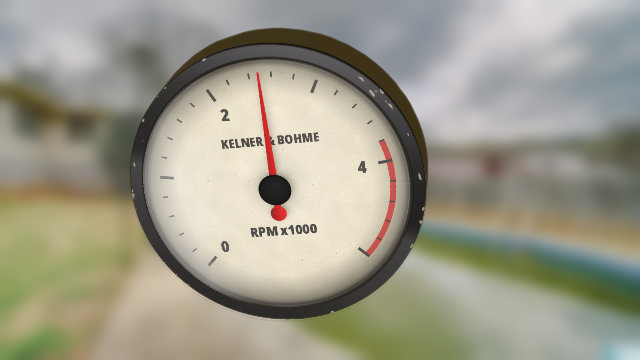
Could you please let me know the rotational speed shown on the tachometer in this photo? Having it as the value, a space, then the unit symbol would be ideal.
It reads 2500 rpm
